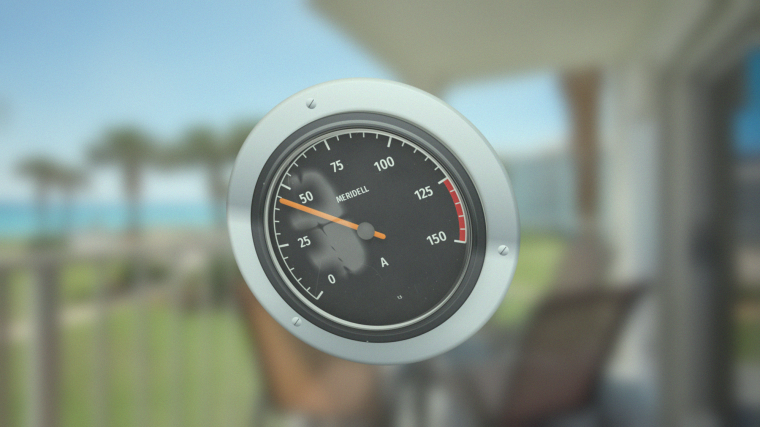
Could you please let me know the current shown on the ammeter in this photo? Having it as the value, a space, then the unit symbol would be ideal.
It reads 45 A
